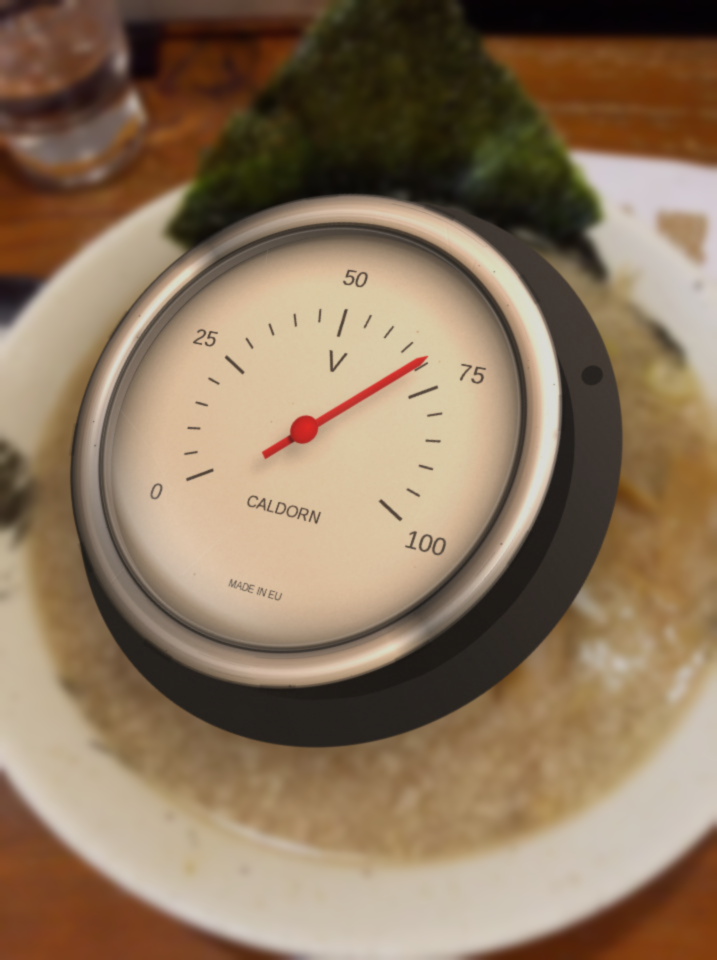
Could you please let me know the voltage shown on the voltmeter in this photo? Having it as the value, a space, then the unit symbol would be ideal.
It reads 70 V
